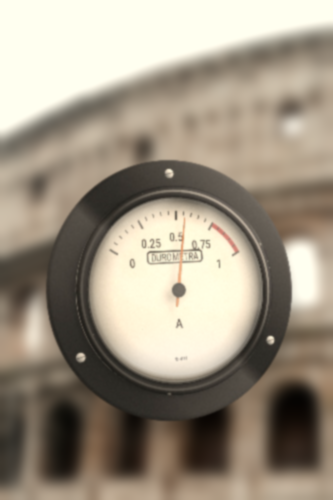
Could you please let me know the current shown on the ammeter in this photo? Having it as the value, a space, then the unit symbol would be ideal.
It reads 0.55 A
